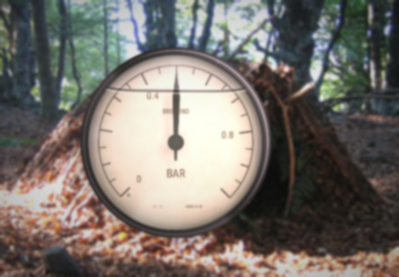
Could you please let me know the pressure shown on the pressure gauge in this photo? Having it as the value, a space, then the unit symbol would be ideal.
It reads 0.5 bar
